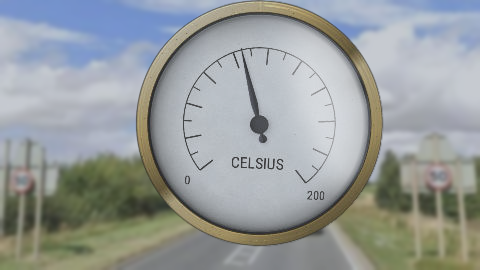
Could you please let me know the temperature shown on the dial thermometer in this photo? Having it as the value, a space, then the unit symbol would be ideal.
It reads 85 °C
